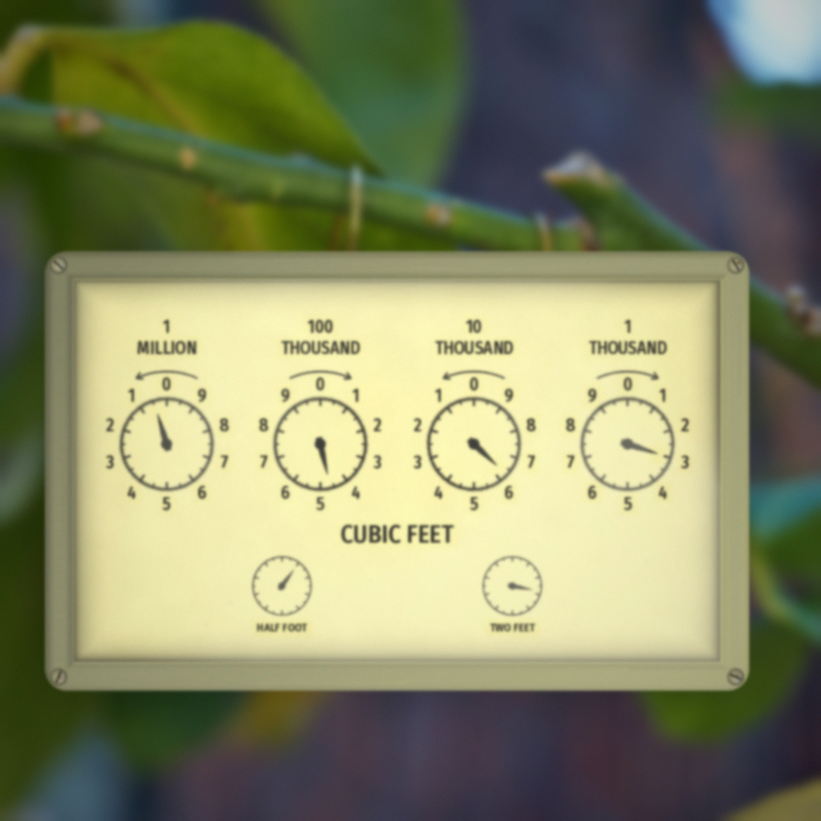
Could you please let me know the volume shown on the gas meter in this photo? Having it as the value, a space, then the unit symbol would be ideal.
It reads 46300 ft³
